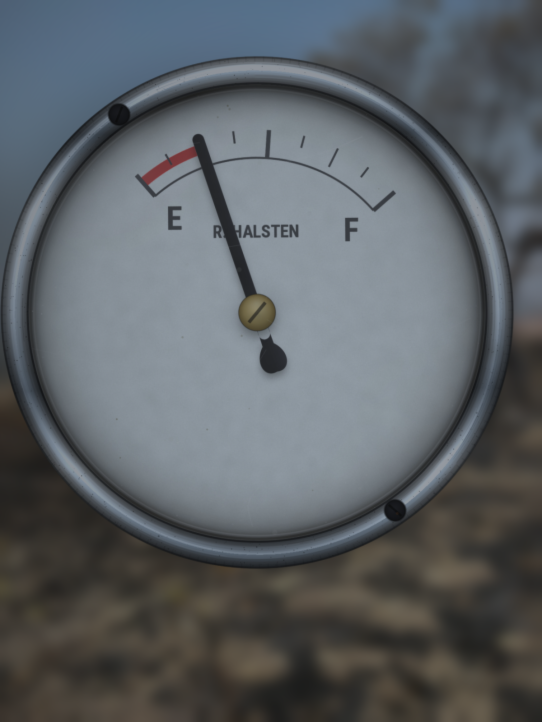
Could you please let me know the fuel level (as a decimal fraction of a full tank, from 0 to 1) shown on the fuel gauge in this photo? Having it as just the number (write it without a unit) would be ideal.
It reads 0.25
